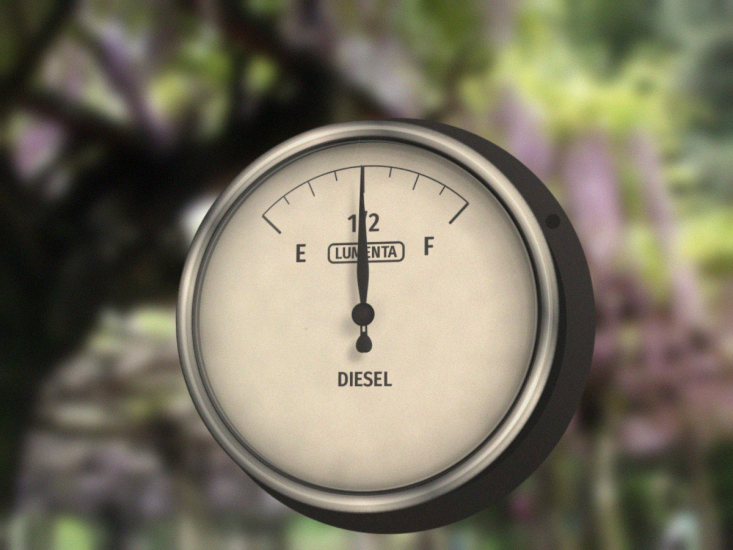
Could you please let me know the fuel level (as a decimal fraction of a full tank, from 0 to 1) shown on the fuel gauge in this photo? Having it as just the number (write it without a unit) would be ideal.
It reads 0.5
